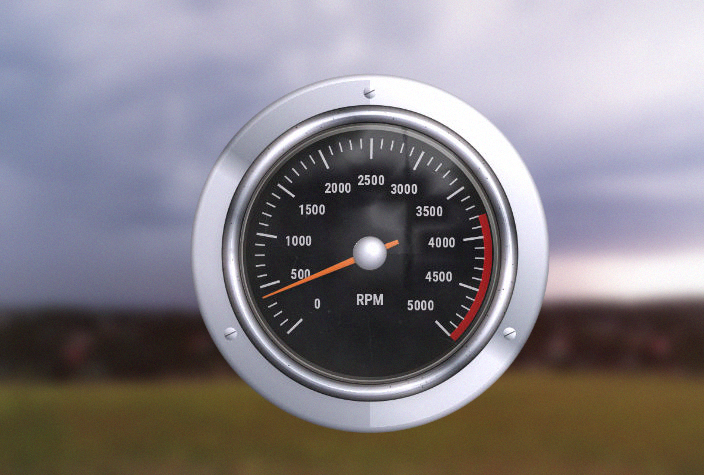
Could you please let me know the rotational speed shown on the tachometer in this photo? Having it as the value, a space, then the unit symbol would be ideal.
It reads 400 rpm
